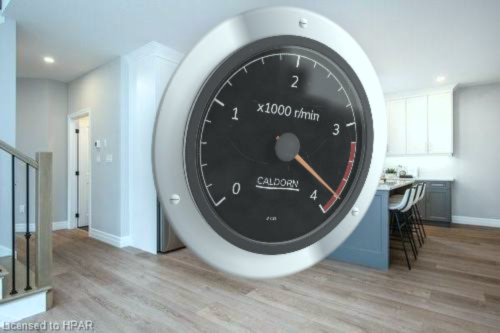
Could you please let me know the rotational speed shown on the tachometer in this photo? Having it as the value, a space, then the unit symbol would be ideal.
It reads 3800 rpm
